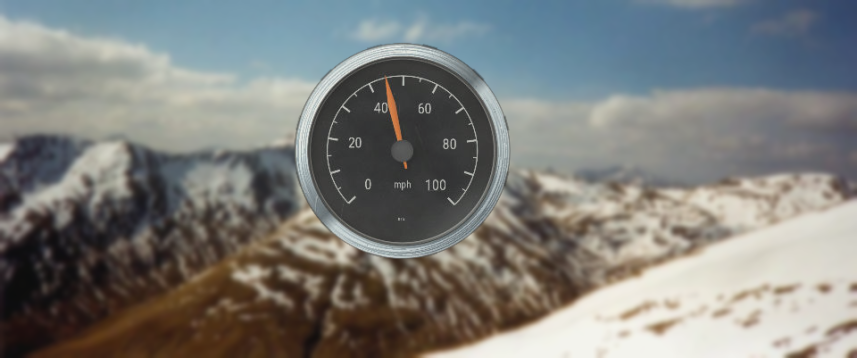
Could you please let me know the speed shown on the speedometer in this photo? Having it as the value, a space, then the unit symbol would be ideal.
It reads 45 mph
